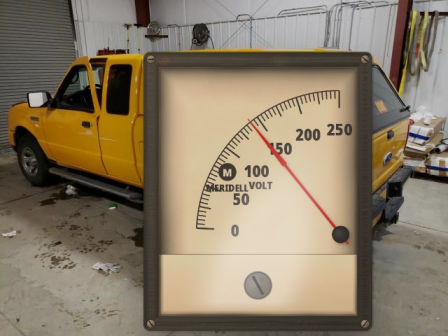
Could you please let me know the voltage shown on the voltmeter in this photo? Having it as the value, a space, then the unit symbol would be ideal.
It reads 140 V
